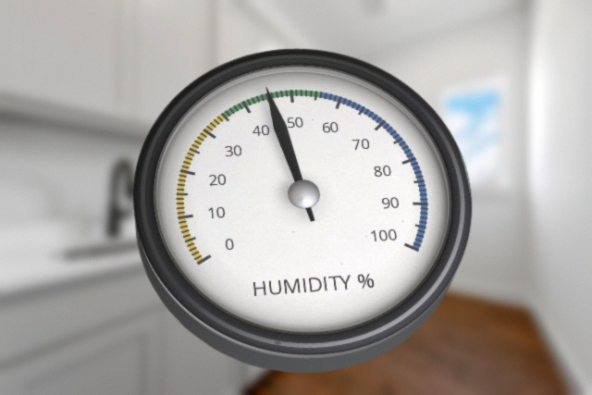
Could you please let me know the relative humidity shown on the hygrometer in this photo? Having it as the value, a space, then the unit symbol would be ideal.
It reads 45 %
